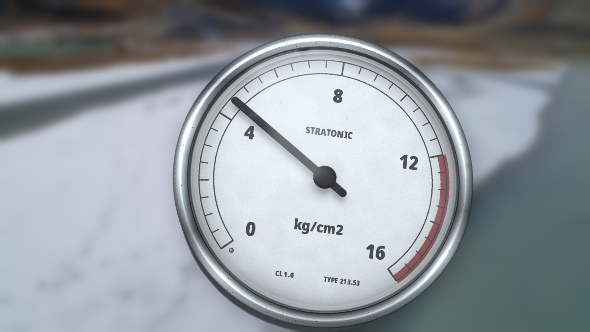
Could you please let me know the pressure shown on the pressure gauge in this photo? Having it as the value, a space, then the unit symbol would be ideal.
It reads 4.5 kg/cm²
